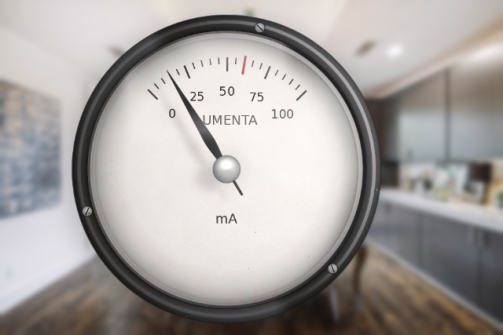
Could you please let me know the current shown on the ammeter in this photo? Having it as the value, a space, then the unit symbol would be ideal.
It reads 15 mA
